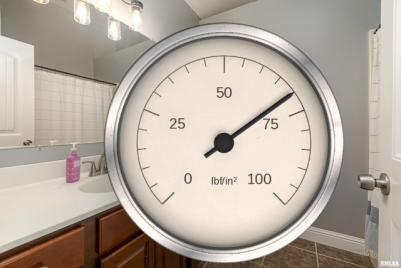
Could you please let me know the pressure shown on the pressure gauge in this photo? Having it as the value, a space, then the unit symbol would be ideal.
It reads 70 psi
